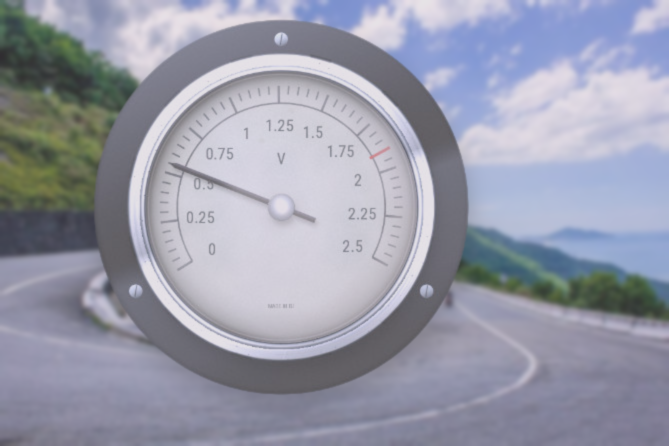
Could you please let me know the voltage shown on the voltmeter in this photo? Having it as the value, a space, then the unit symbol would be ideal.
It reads 0.55 V
